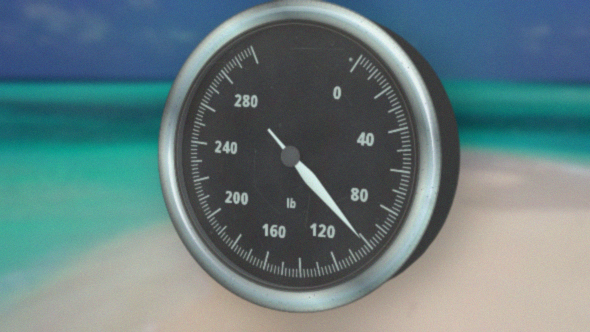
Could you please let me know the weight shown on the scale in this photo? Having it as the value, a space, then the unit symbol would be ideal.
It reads 100 lb
